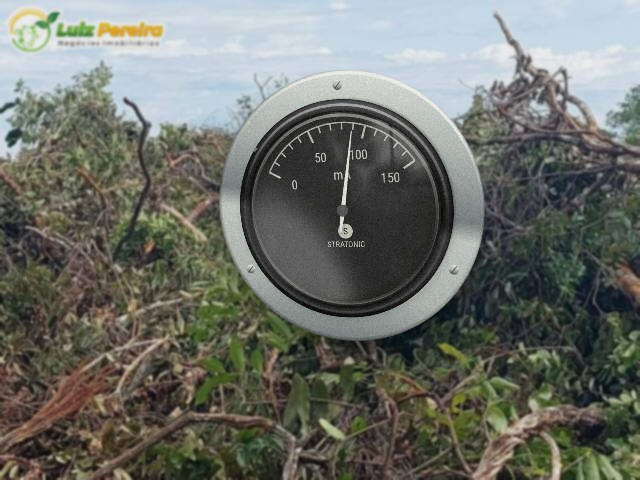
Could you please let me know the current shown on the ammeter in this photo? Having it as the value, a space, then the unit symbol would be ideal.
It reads 90 mA
